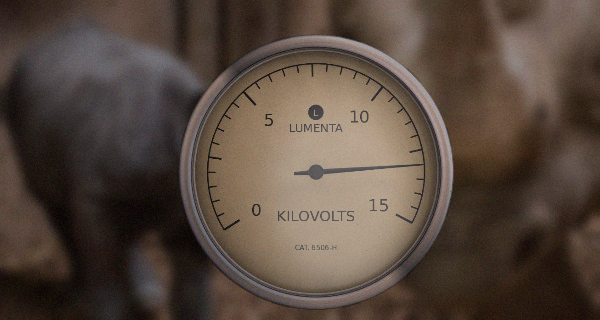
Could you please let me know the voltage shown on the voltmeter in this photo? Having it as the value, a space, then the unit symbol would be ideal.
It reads 13 kV
